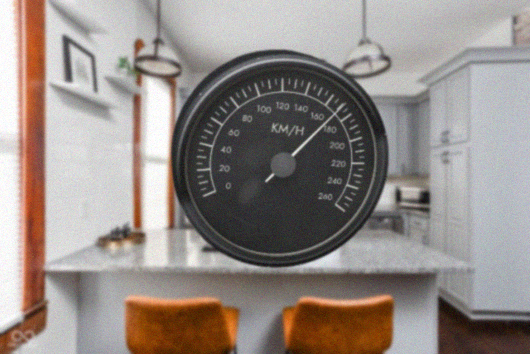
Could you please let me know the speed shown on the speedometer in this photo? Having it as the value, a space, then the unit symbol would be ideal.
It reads 170 km/h
